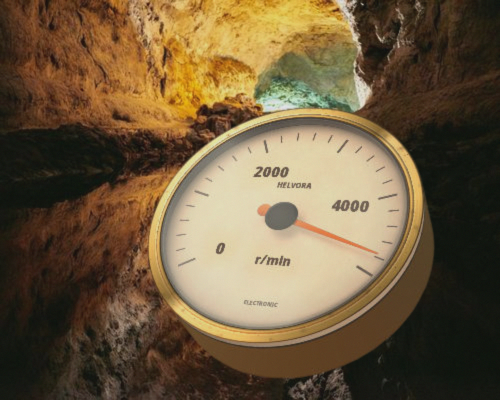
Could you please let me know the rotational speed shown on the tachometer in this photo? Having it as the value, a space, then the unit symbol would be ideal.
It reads 4800 rpm
